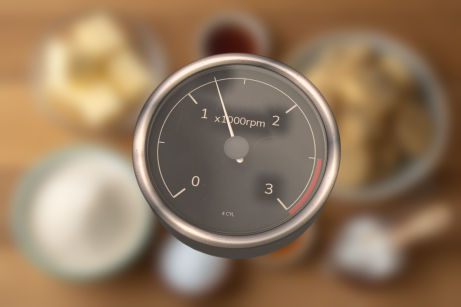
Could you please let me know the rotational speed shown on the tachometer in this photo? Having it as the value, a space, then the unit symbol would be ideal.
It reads 1250 rpm
